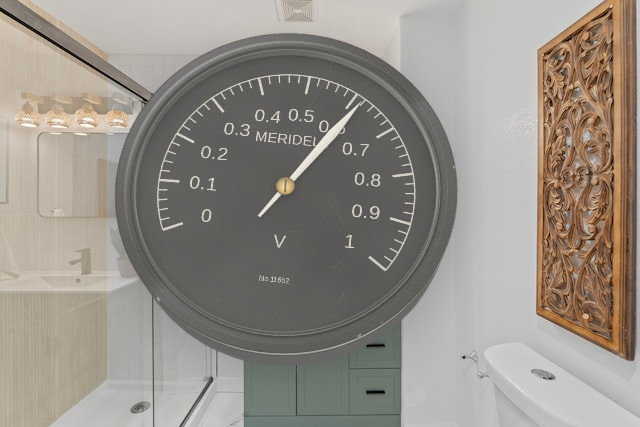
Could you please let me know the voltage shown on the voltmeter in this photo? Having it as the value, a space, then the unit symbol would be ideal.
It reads 0.62 V
